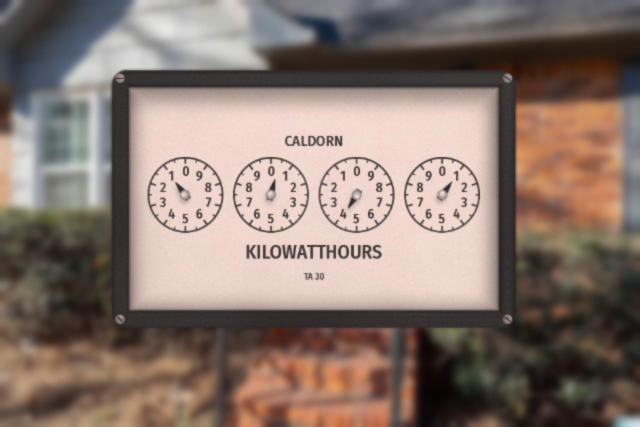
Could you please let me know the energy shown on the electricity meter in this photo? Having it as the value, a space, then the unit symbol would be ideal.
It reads 1041 kWh
